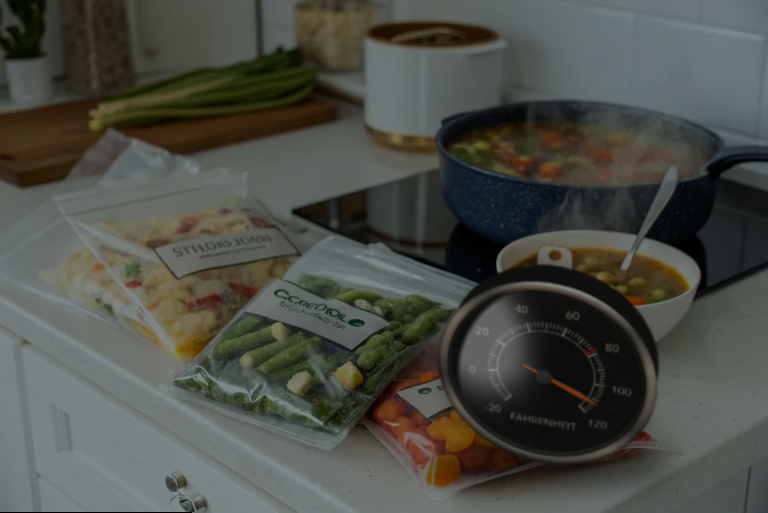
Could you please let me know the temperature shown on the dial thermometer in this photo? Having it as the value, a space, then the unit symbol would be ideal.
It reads 110 °F
